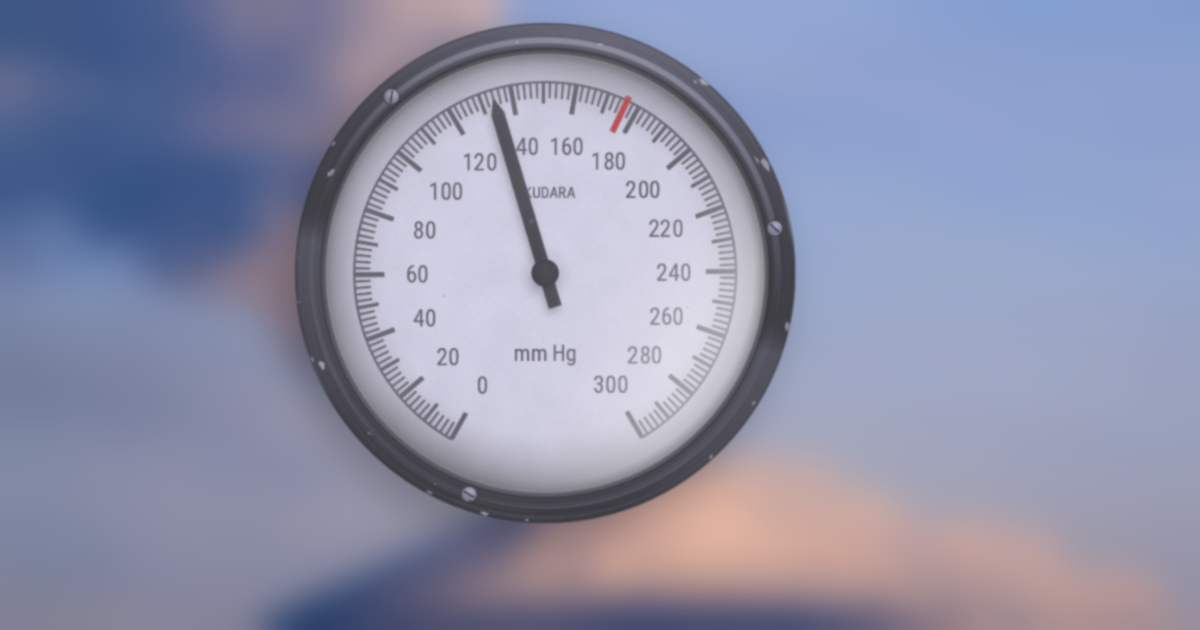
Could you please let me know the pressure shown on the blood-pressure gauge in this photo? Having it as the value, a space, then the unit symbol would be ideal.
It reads 134 mmHg
